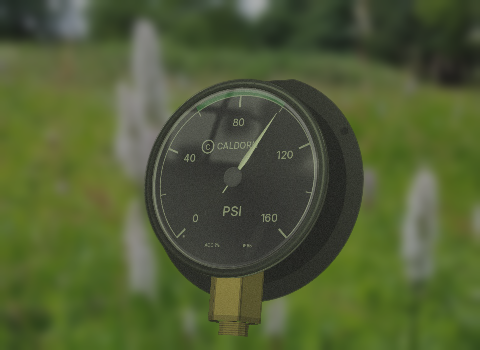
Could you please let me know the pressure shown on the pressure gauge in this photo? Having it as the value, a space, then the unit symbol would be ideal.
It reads 100 psi
